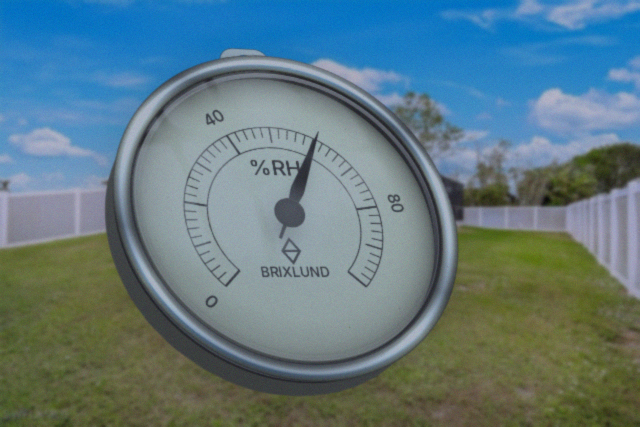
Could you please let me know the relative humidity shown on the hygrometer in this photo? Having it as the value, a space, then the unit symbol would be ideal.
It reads 60 %
